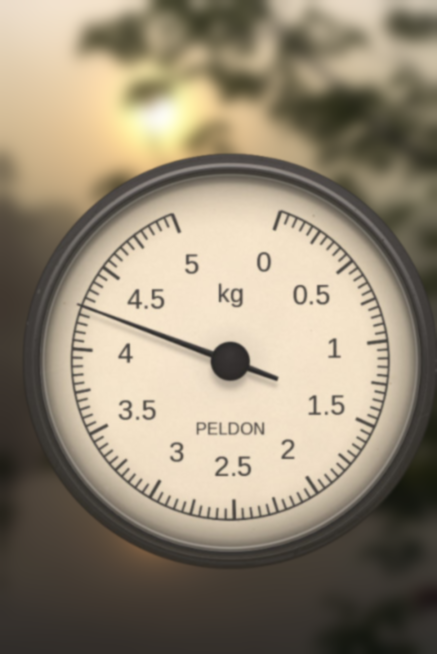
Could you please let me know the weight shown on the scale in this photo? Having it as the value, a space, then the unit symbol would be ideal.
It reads 4.25 kg
